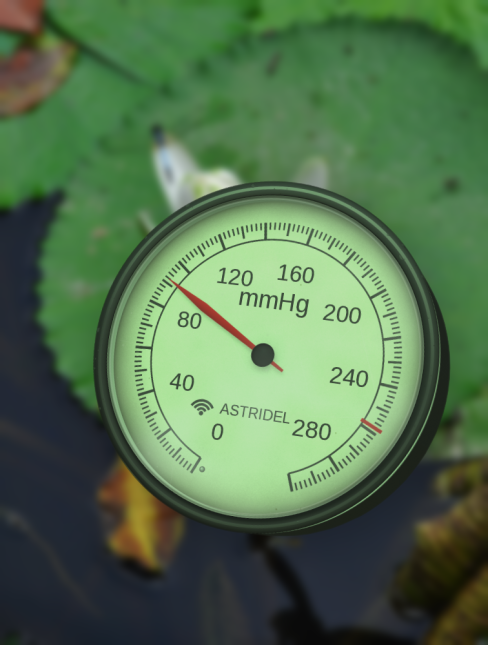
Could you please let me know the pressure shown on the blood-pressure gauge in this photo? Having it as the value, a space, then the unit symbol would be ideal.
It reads 92 mmHg
